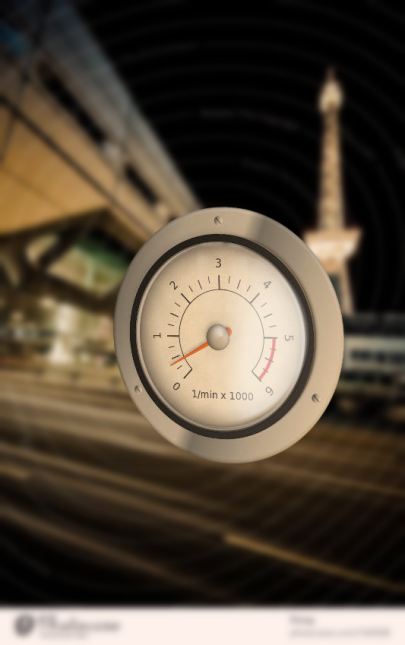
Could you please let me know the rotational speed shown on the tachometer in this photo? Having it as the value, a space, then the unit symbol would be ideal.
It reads 375 rpm
